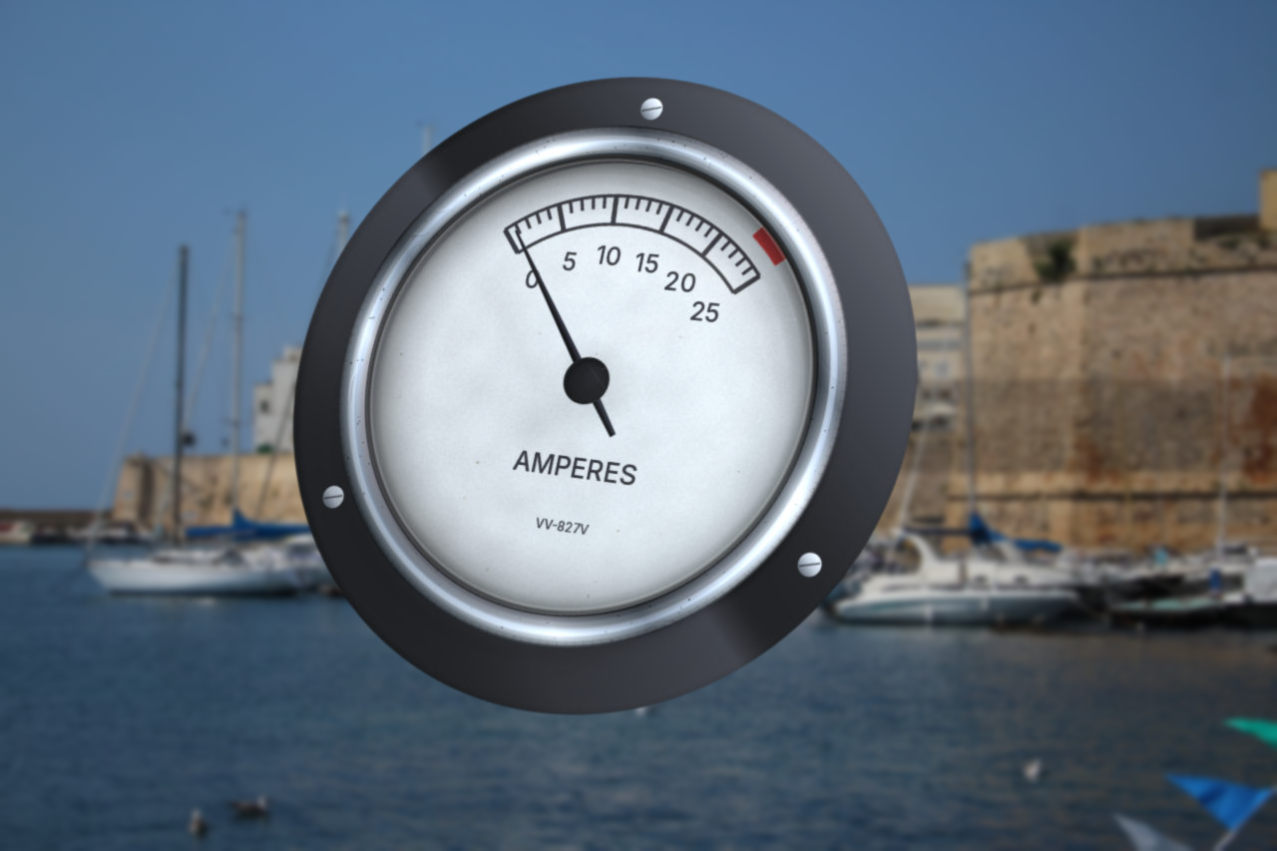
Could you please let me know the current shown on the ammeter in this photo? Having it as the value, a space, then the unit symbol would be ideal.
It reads 1 A
